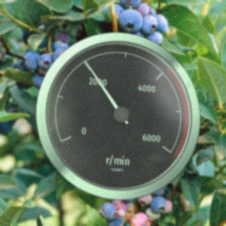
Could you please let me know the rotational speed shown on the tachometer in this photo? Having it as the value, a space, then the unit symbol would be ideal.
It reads 2000 rpm
